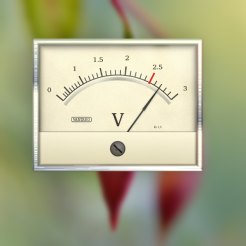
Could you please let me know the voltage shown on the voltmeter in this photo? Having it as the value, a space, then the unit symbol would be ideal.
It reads 2.7 V
